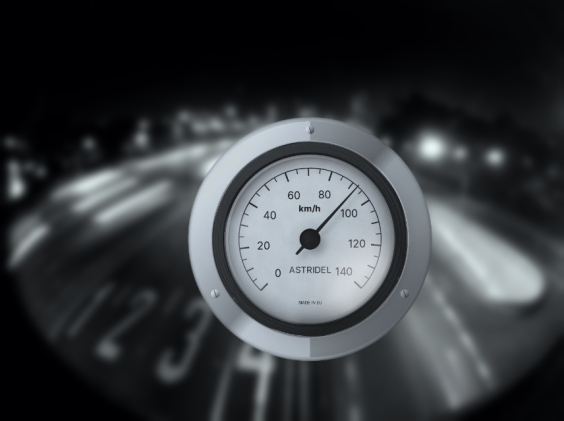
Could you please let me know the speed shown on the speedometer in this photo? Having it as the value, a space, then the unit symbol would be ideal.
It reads 92.5 km/h
